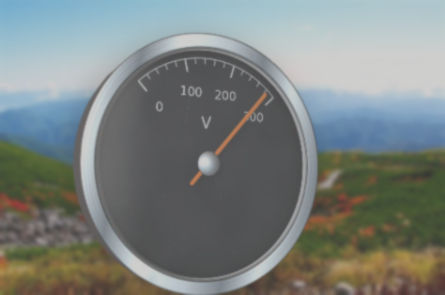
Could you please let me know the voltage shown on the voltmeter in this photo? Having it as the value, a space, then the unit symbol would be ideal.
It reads 280 V
